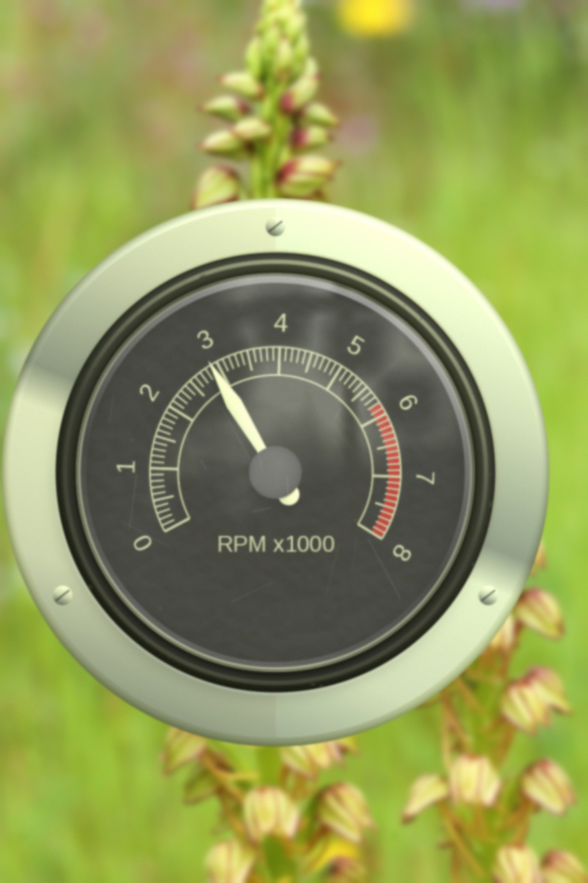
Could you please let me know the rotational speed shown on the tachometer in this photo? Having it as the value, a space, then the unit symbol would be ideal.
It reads 2900 rpm
